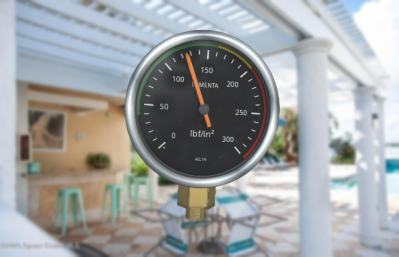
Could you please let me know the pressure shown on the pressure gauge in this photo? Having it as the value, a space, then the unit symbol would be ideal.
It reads 125 psi
